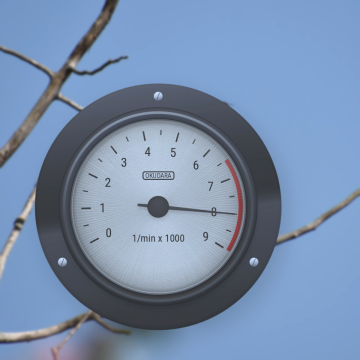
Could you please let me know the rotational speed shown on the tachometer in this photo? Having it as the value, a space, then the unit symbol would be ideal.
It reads 8000 rpm
